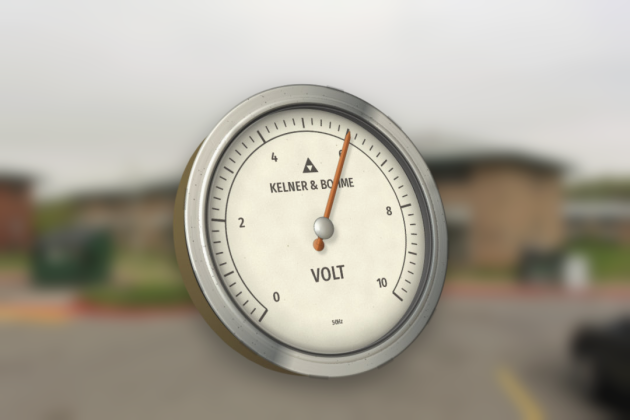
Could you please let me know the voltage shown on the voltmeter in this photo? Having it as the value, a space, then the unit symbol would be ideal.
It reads 6 V
